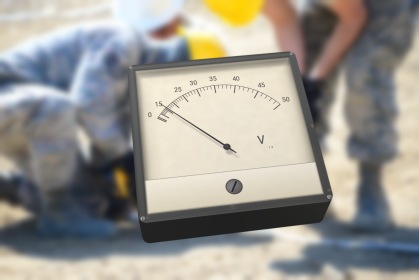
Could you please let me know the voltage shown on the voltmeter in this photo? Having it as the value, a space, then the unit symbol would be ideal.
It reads 15 V
